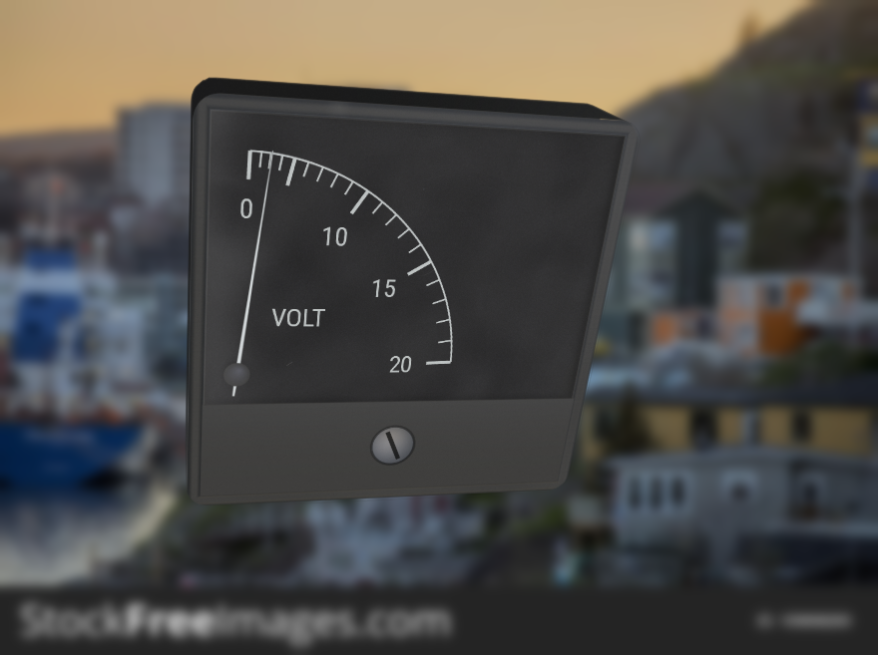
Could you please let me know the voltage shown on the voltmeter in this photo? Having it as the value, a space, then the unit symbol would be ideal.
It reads 3 V
